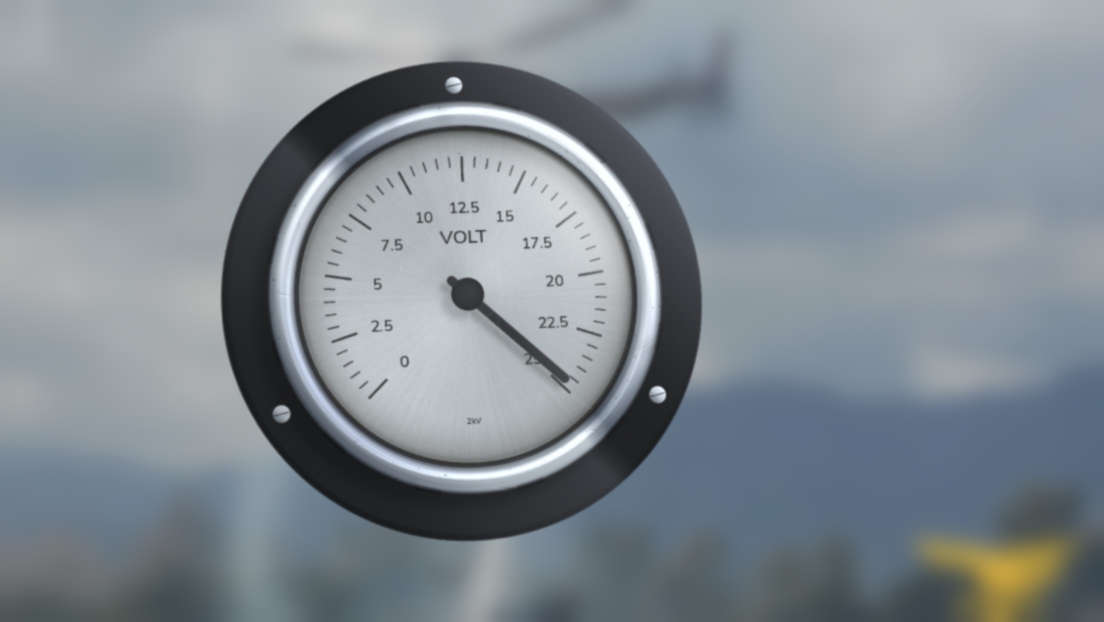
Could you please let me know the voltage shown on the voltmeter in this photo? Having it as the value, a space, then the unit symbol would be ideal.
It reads 24.75 V
